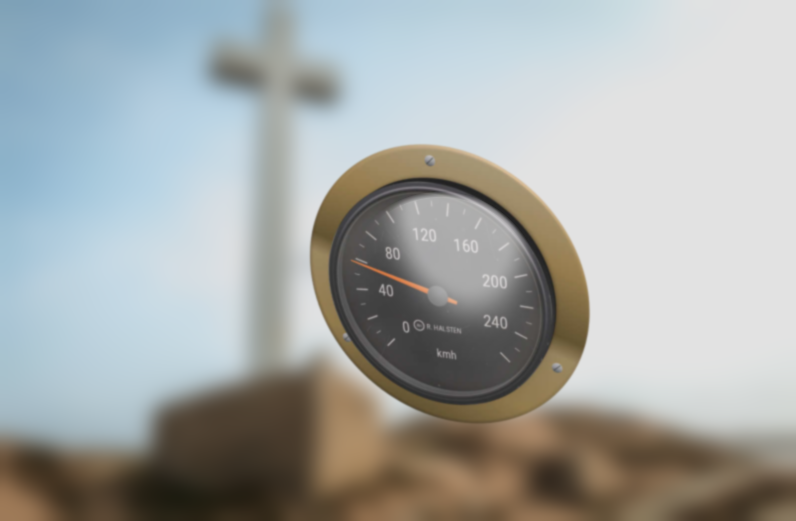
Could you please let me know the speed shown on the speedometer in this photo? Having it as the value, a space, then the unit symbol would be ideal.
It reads 60 km/h
